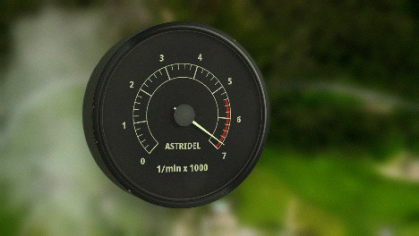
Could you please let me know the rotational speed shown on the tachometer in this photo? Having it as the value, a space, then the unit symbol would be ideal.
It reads 6800 rpm
